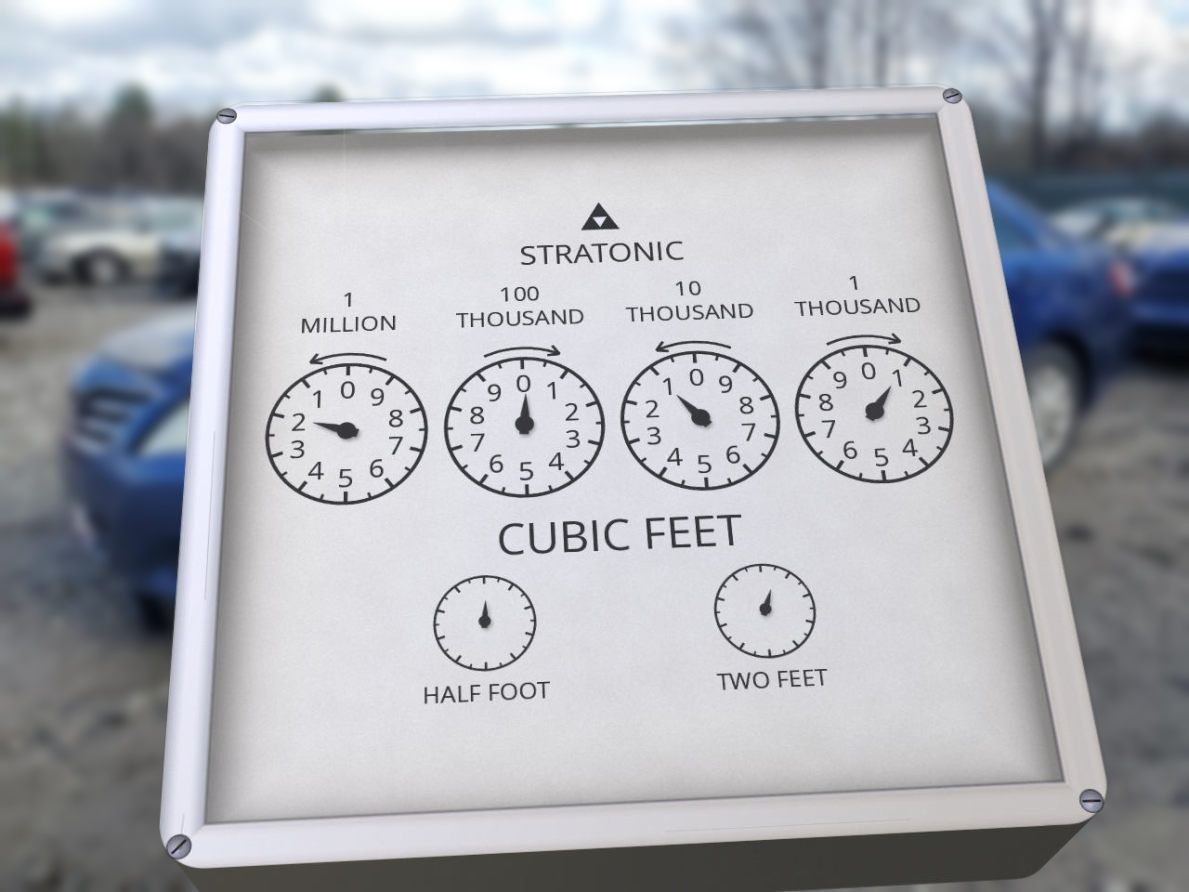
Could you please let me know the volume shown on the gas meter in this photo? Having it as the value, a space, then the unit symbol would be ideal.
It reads 201100 ft³
